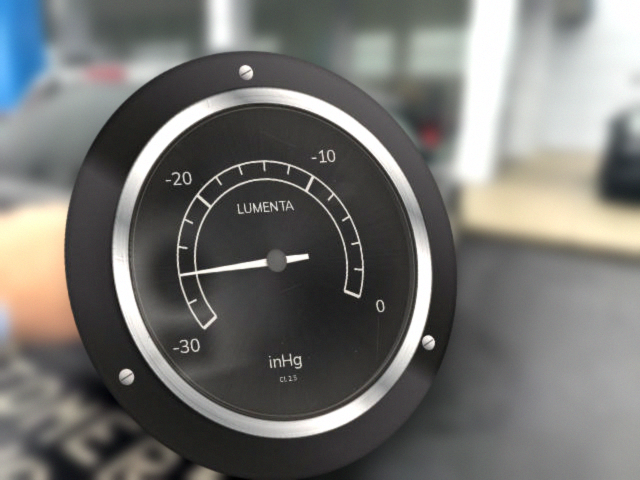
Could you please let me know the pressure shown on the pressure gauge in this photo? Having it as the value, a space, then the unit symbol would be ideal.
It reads -26 inHg
